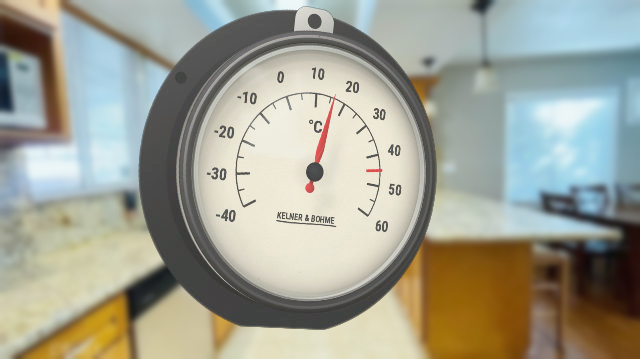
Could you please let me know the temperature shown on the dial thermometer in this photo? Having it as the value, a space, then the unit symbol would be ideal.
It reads 15 °C
